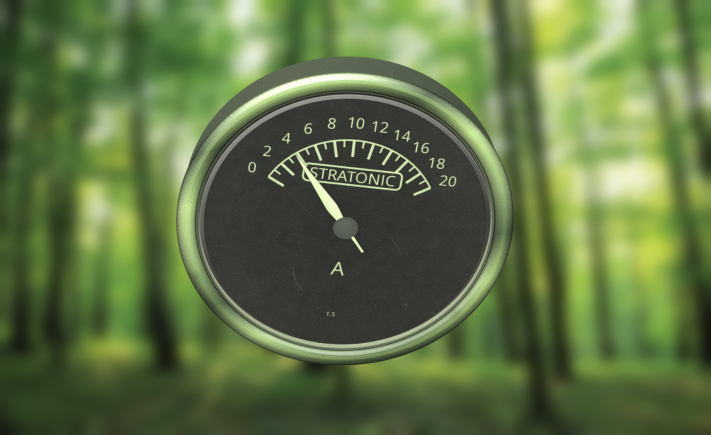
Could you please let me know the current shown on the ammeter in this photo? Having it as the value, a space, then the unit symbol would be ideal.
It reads 4 A
